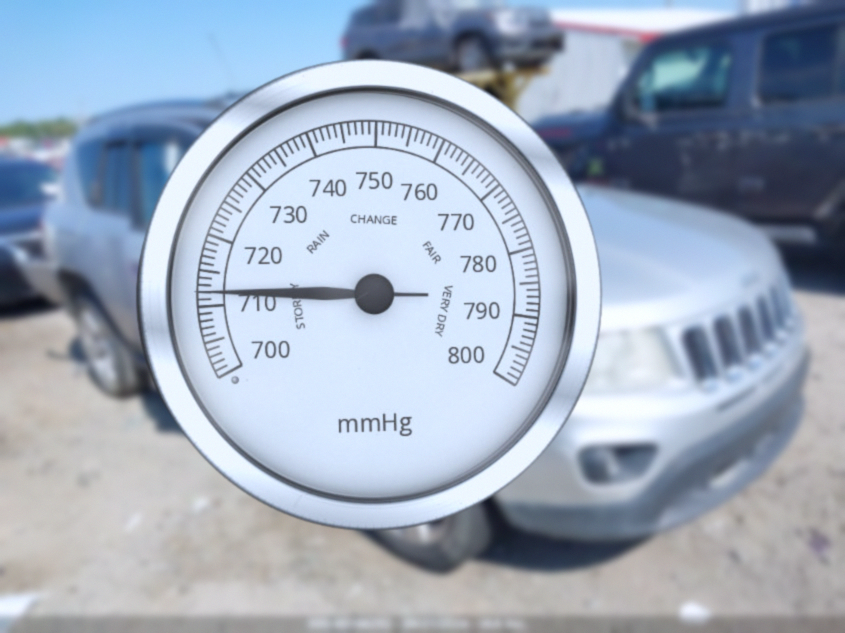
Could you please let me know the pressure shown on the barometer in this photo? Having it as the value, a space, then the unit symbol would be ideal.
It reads 712 mmHg
